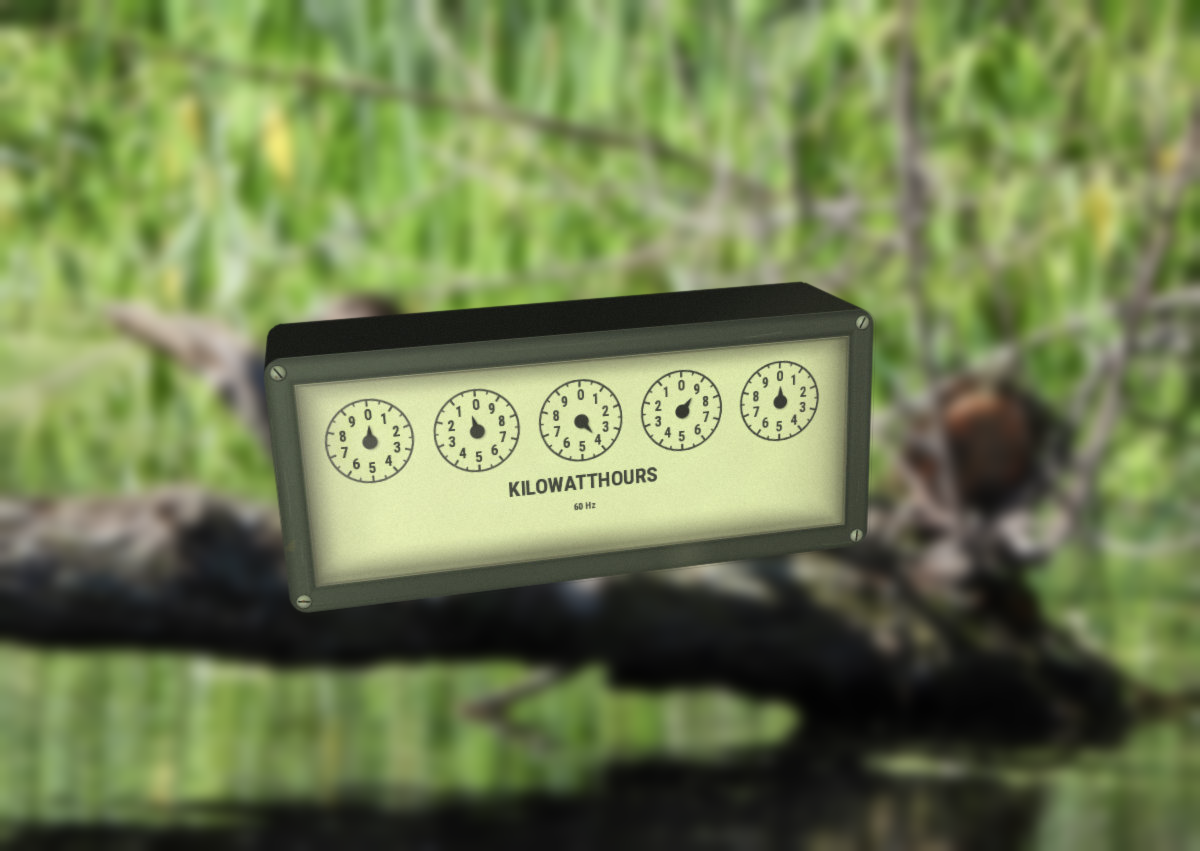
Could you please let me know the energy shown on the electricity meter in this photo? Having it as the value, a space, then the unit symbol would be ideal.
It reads 390 kWh
